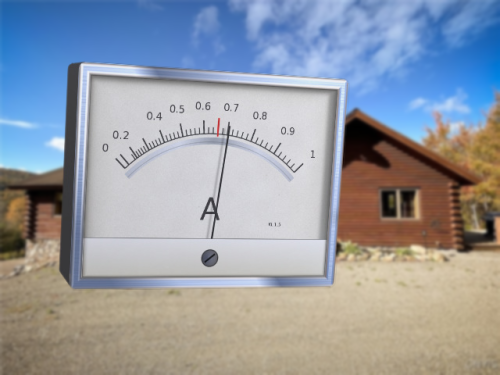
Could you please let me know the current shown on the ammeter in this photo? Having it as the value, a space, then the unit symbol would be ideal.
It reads 0.7 A
